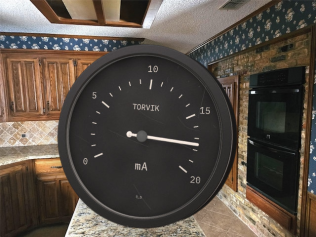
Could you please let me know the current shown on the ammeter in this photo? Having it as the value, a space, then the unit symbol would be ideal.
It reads 17.5 mA
